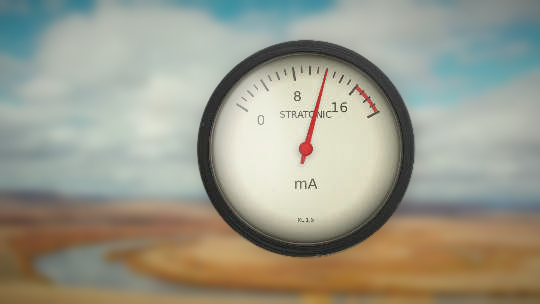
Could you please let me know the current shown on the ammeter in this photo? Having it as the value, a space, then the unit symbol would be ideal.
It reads 12 mA
